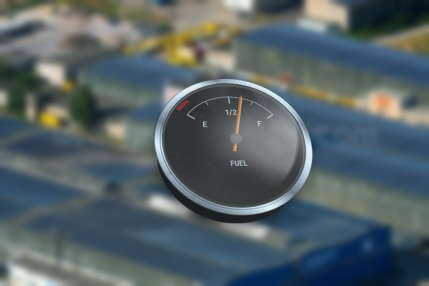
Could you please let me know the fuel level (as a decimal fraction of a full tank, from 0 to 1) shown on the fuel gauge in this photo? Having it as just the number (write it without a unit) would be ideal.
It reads 0.625
